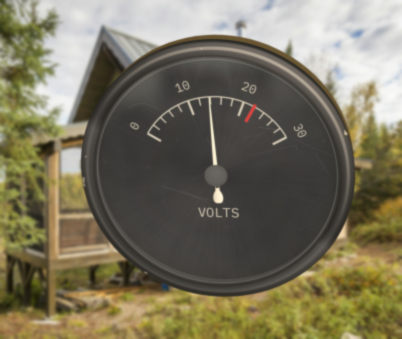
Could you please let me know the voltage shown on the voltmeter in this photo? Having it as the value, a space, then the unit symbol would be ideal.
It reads 14 V
